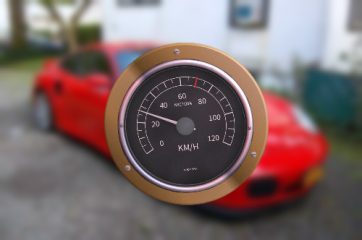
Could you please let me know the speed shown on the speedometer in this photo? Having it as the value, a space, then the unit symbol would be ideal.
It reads 27.5 km/h
